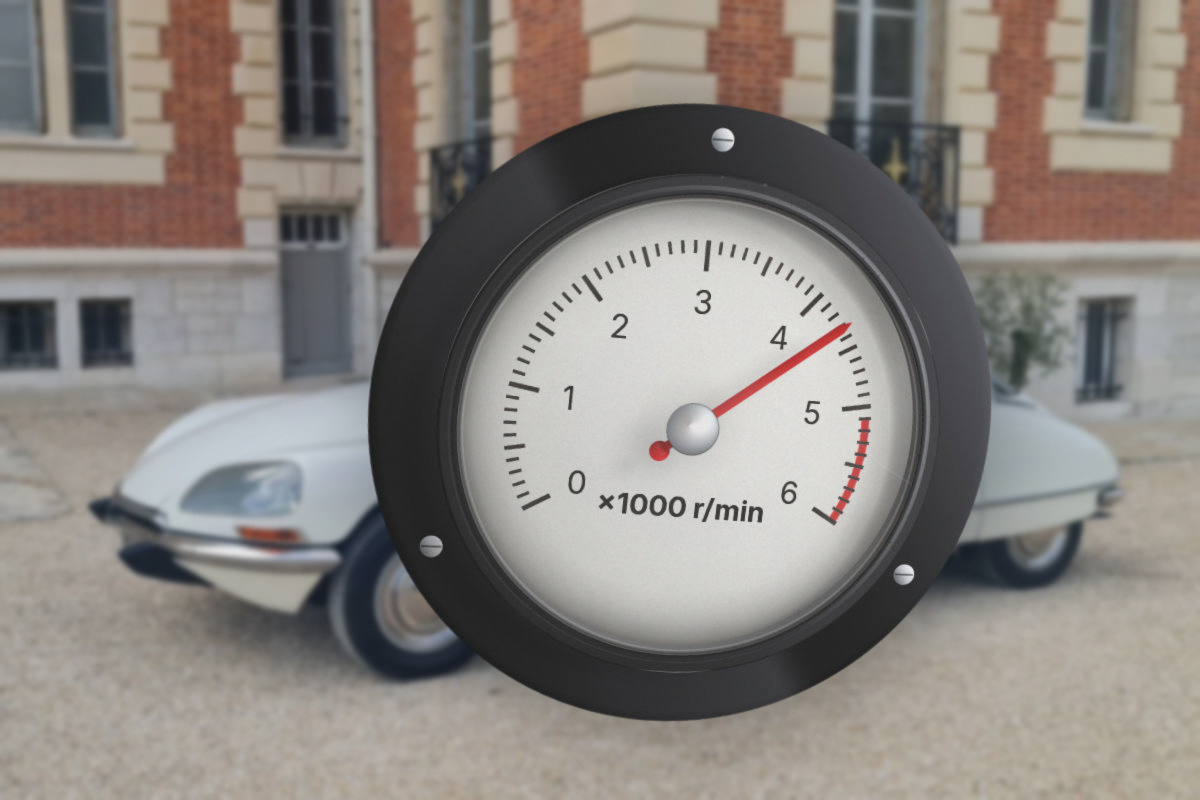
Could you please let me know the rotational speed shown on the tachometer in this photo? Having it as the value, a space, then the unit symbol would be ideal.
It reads 4300 rpm
